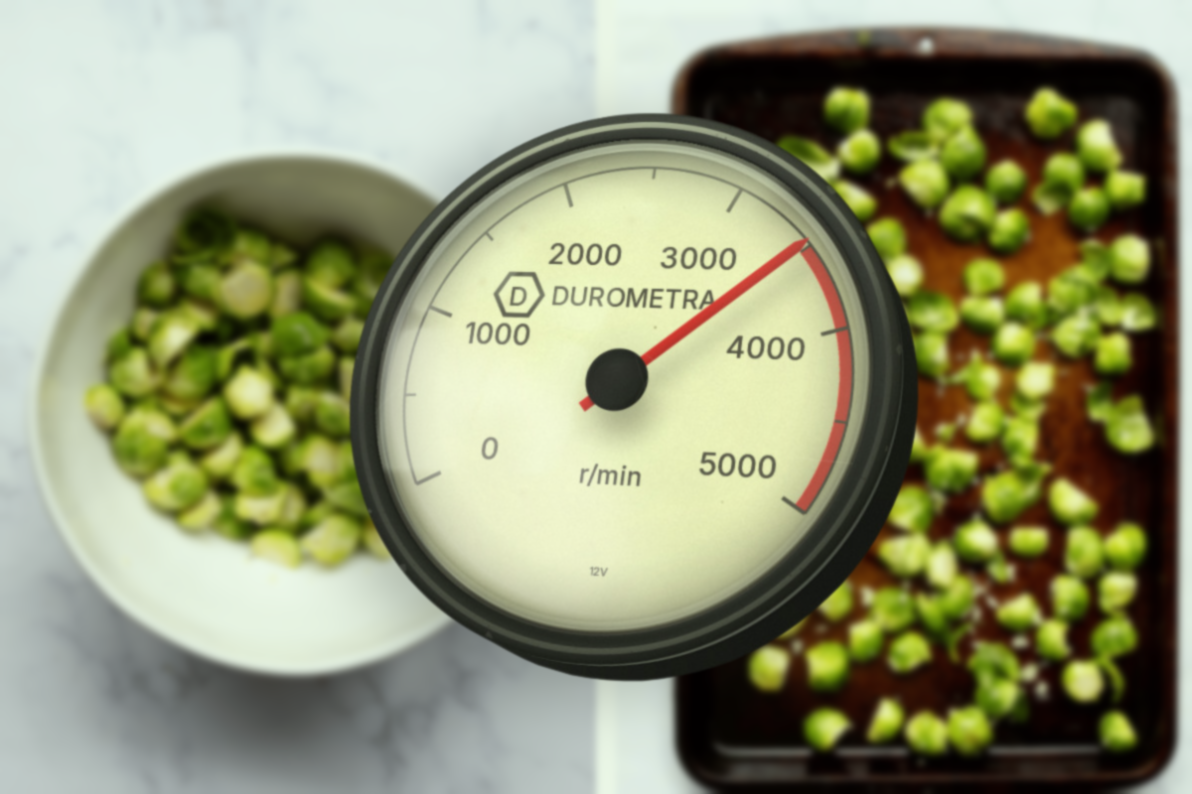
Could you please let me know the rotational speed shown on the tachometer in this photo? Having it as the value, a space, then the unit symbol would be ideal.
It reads 3500 rpm
